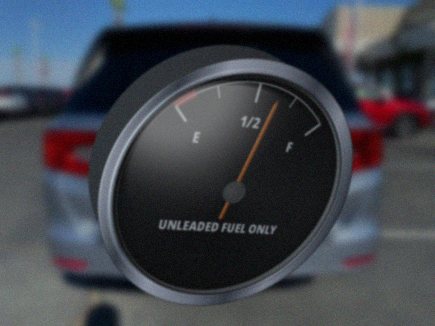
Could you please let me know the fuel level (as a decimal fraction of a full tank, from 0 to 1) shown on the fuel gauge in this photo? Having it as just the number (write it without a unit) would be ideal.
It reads 0.625
